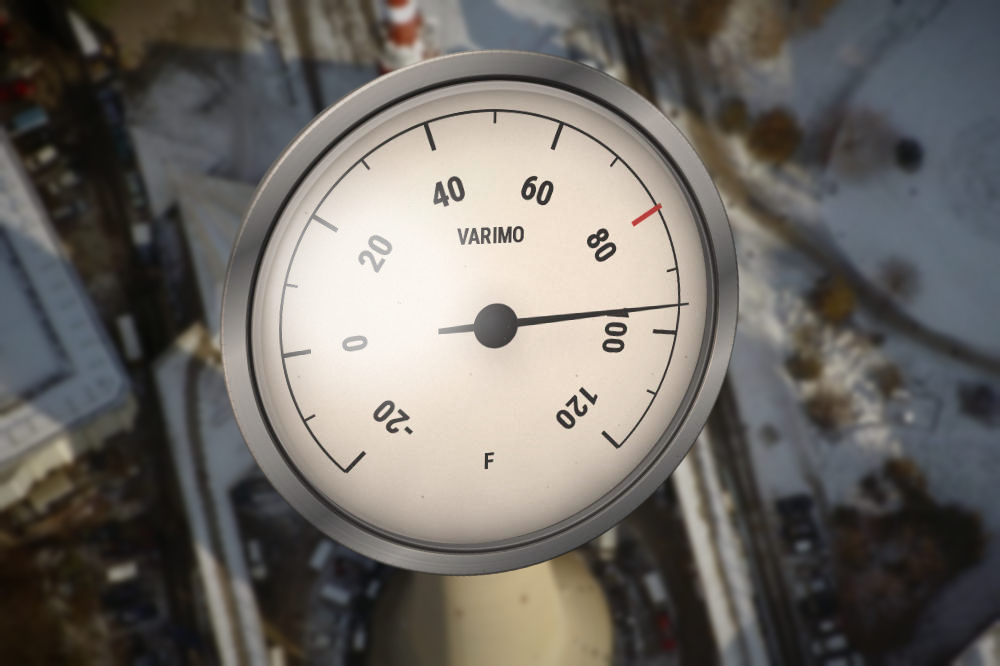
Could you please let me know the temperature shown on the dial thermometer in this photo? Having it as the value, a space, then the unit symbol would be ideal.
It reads 95 °F
